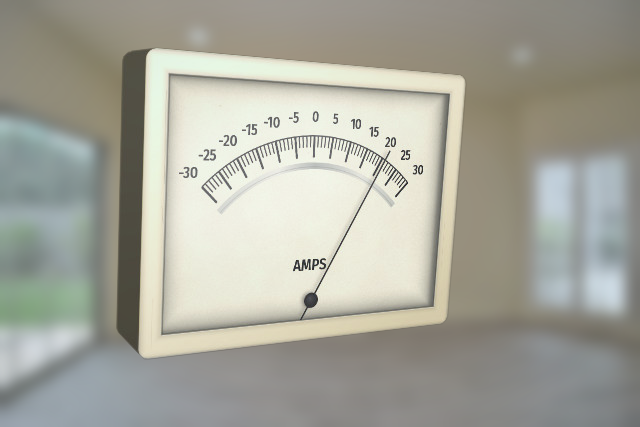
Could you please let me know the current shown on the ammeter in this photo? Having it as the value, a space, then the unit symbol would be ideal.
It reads 20 A
